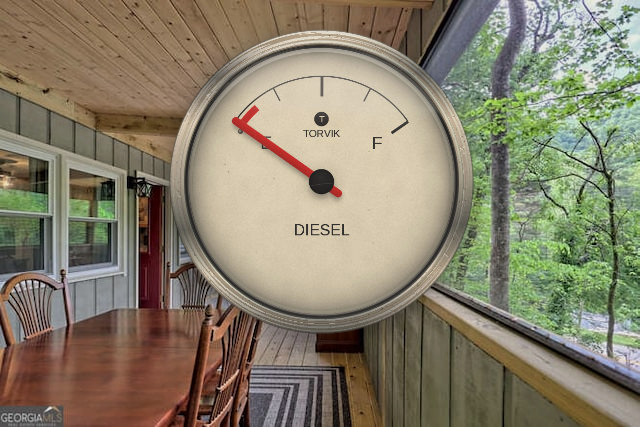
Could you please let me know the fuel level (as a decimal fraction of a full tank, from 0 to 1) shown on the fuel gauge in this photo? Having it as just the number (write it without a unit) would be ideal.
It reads 0
